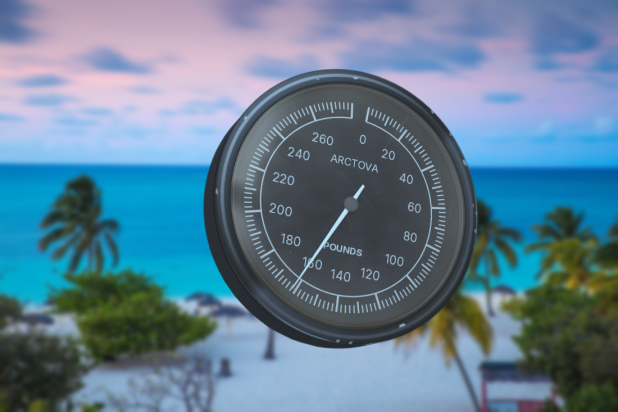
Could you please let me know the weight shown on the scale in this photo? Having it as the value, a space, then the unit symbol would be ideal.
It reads 162 lb
